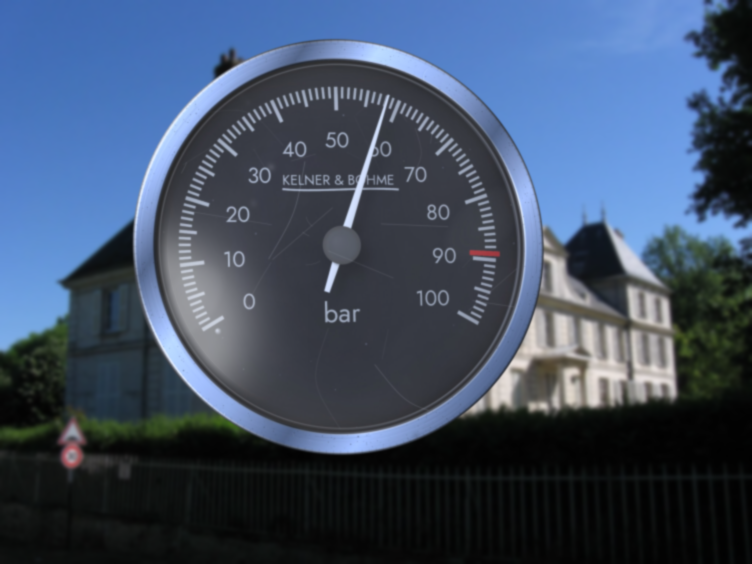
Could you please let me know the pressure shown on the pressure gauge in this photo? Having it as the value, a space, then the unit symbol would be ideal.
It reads 58 bar
